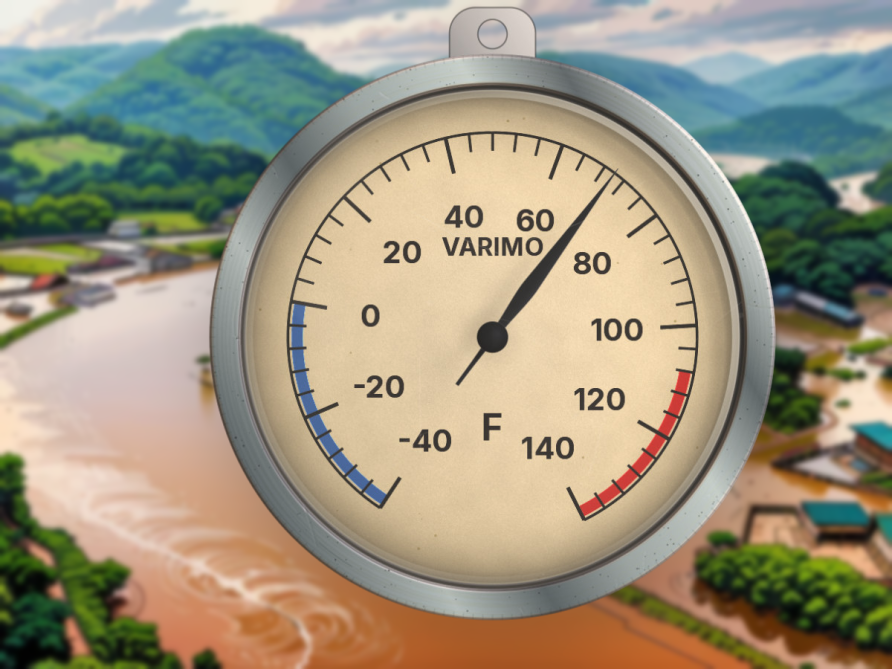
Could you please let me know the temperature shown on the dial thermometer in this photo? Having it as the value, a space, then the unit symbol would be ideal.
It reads 70 °F
